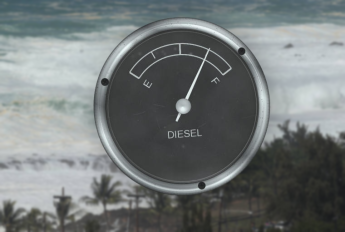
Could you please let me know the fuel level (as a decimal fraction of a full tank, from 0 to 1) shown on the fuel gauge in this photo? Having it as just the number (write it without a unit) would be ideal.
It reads 0.75
